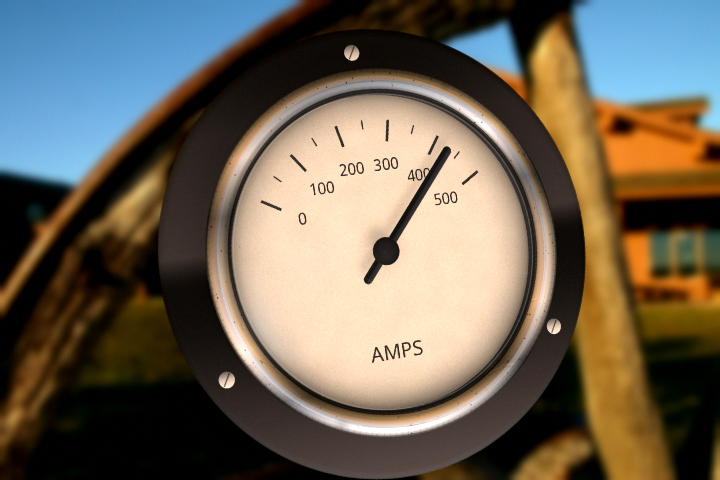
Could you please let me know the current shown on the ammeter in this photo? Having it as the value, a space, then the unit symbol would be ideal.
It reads 425 A
